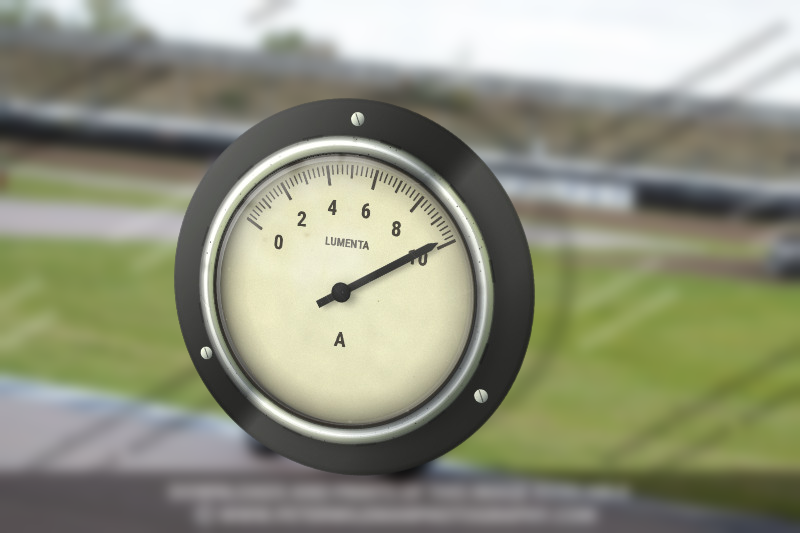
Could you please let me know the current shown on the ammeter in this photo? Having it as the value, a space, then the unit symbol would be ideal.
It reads 9.8 A
